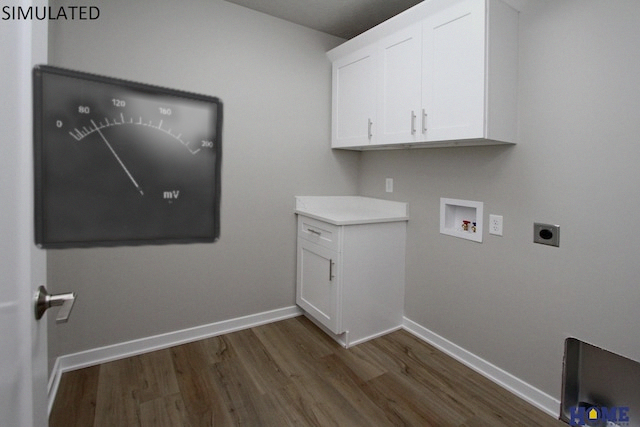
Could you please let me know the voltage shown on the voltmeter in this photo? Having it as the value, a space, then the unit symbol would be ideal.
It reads 80 mV
